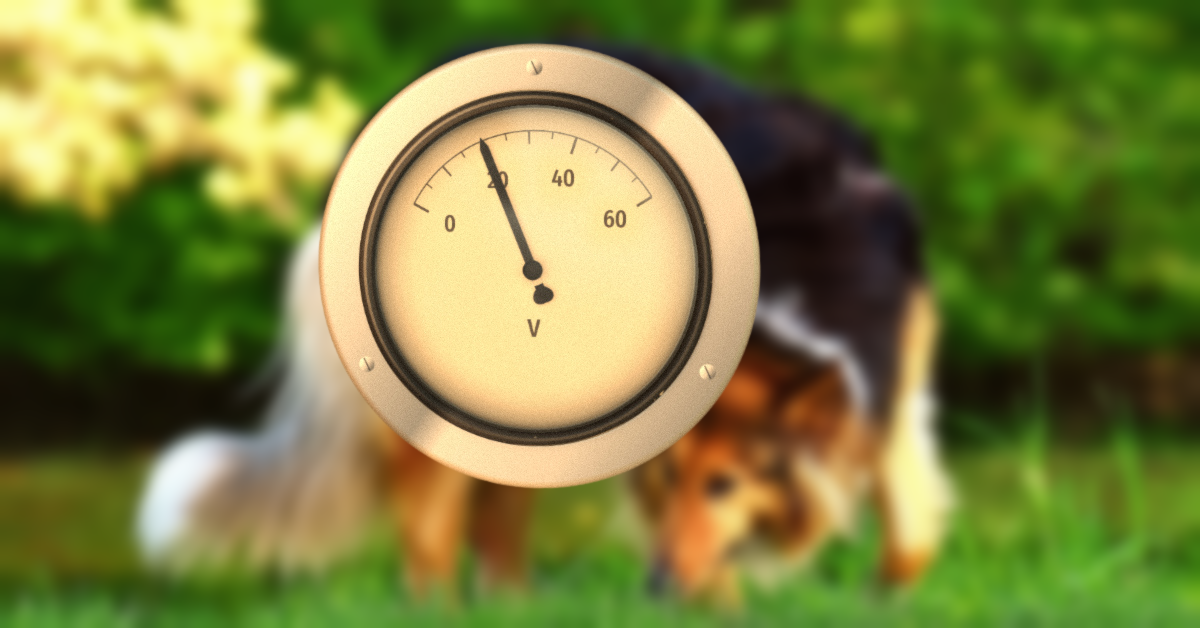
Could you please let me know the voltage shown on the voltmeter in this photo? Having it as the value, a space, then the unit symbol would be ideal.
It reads 20 V
